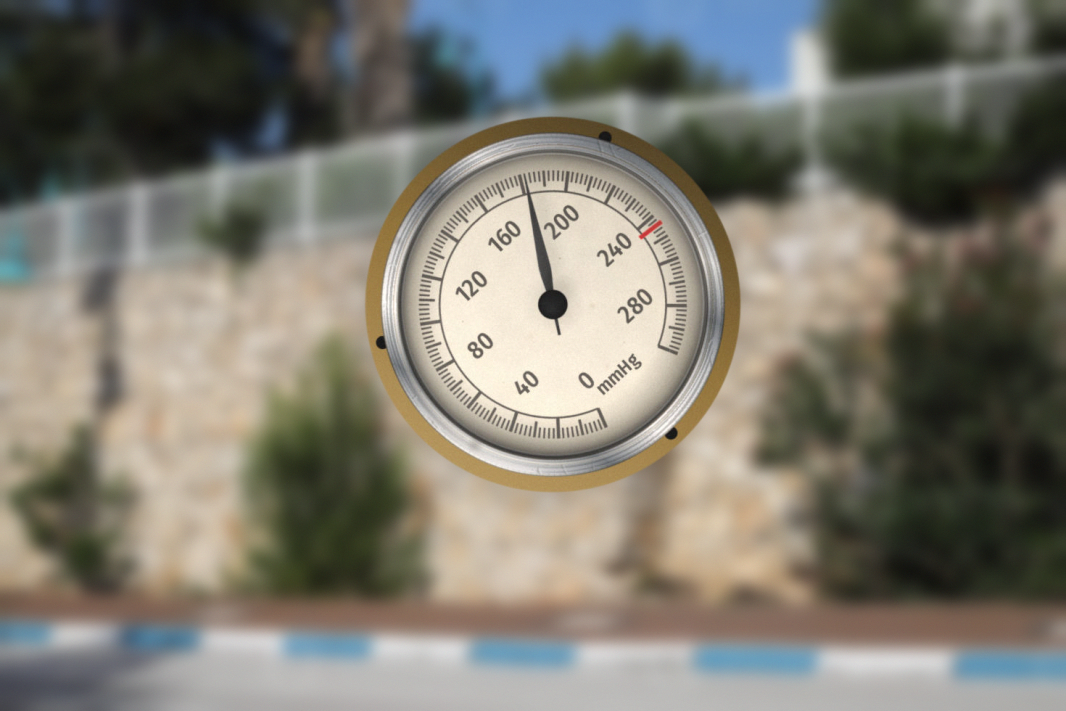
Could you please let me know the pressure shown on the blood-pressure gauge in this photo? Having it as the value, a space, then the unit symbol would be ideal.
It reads 182 mmHg
